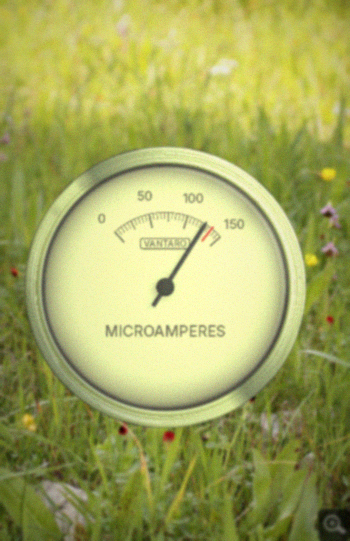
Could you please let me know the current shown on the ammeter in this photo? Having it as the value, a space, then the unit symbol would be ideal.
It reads 125 µA
